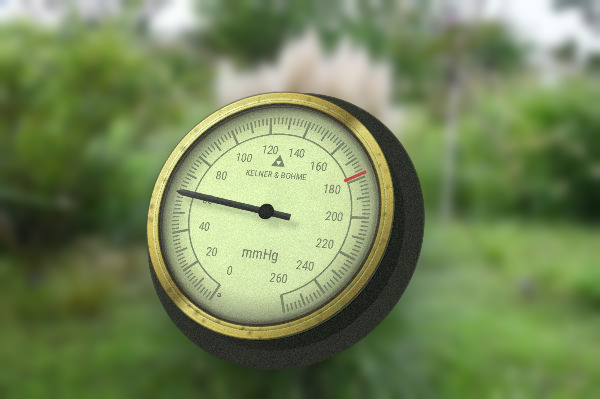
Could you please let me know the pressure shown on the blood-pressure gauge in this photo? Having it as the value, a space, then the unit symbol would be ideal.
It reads 60 mmHg
